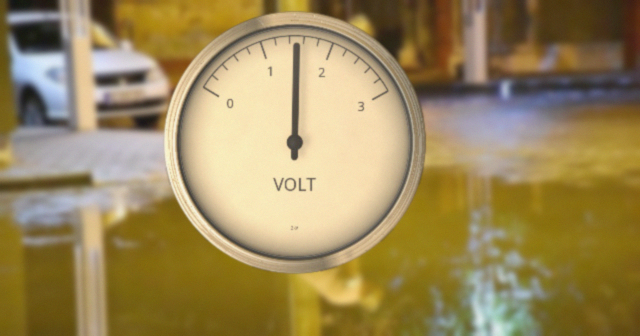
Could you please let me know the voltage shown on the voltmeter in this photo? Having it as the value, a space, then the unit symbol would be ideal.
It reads 1.5 V
